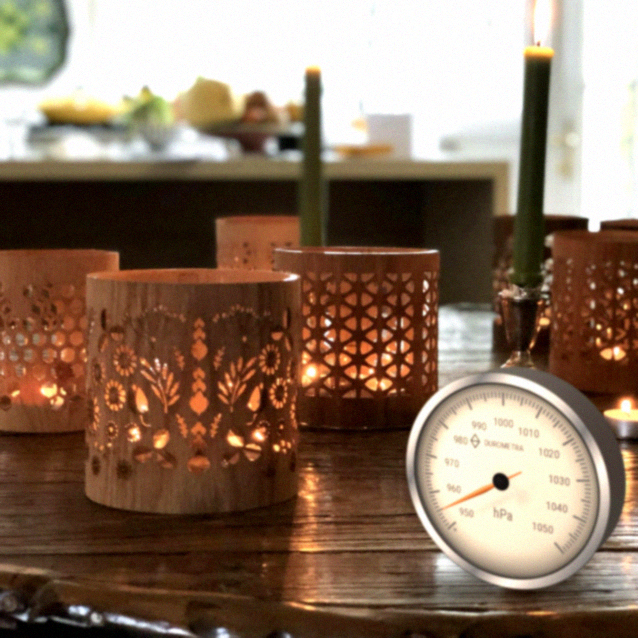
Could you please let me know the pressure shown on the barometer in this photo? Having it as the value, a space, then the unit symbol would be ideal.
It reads 955 hPa
